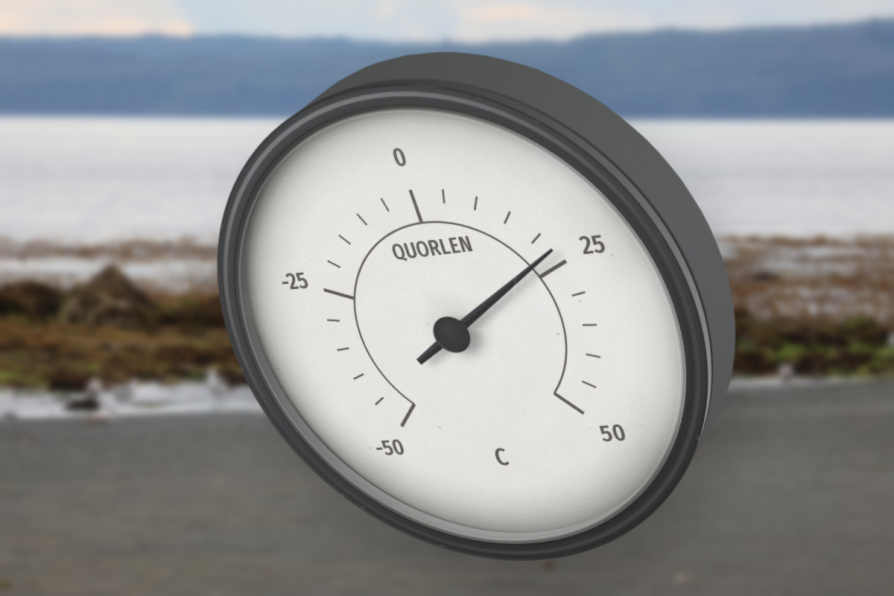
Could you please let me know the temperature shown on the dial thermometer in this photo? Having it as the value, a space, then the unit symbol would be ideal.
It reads 22.5 °C
